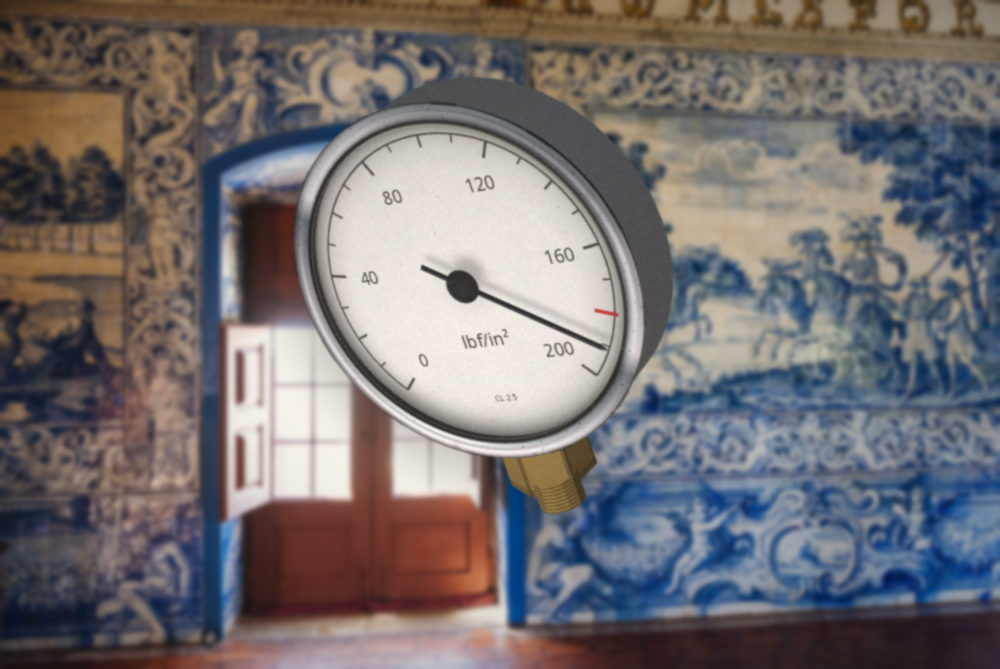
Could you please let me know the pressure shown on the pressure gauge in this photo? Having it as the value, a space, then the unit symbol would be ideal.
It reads 190 psi
